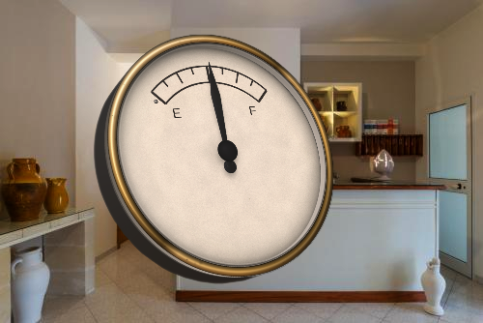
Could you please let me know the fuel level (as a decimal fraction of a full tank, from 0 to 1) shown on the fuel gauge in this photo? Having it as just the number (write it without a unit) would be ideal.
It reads 0.5
